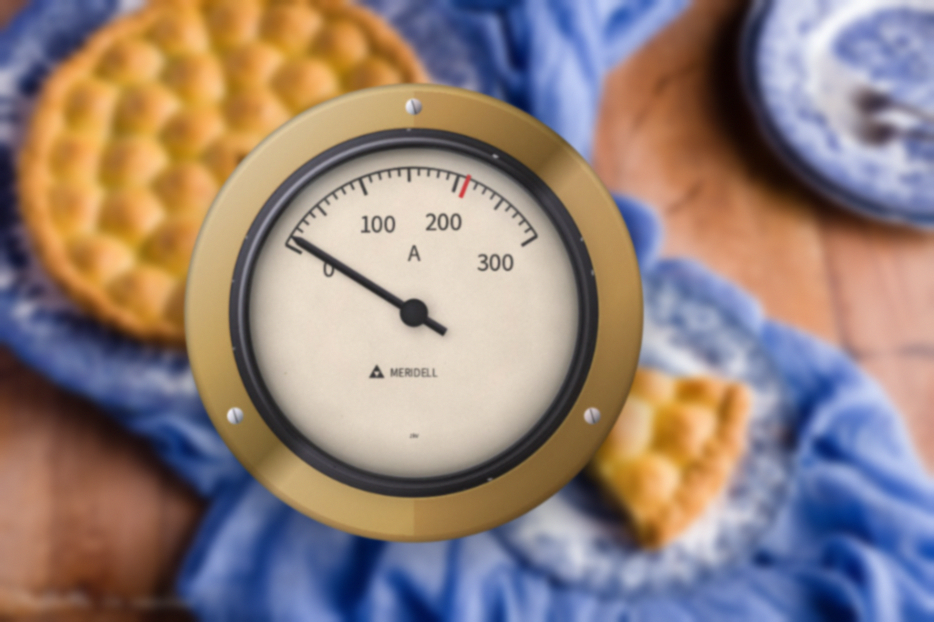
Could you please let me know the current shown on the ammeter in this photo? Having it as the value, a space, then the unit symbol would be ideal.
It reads 10 A
